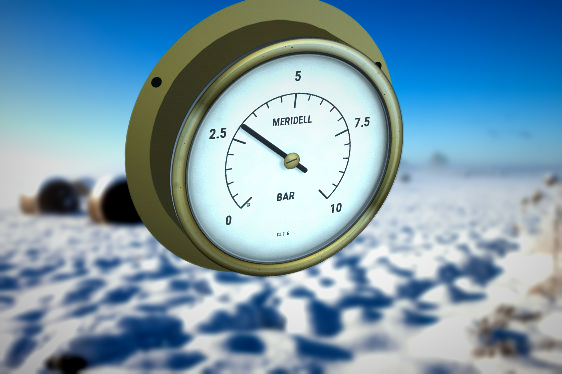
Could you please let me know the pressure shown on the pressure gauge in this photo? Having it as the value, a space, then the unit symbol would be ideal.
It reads 3 bar
